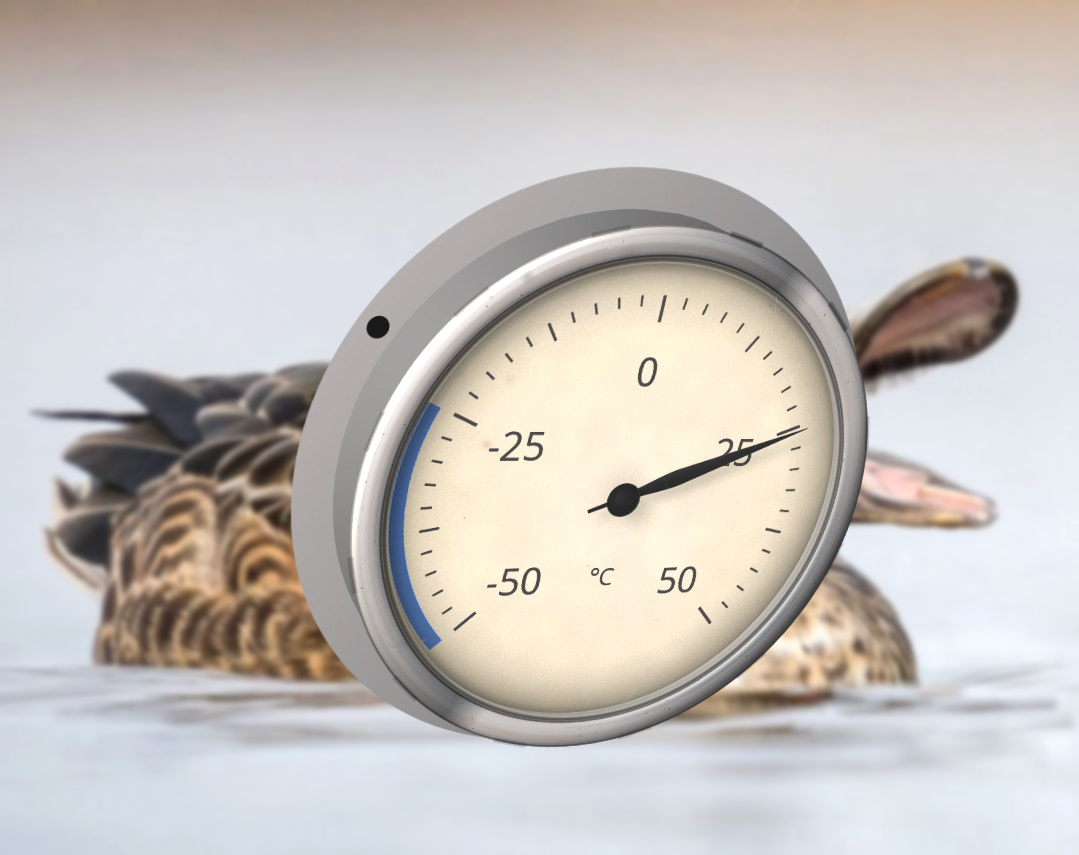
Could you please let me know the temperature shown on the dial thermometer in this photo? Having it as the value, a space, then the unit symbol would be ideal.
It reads 25 °C
